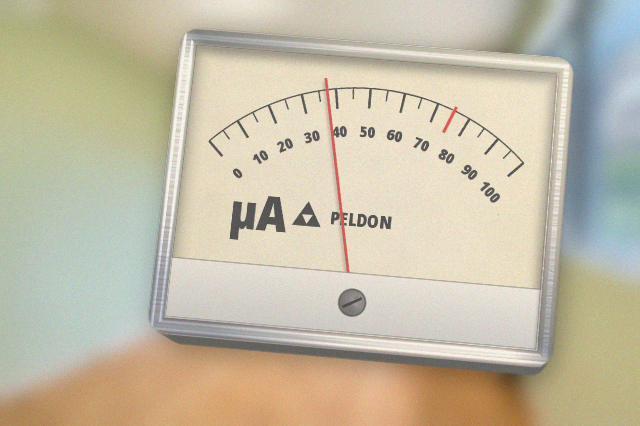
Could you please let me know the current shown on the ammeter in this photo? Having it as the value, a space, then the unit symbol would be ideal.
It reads 37.5 µA
